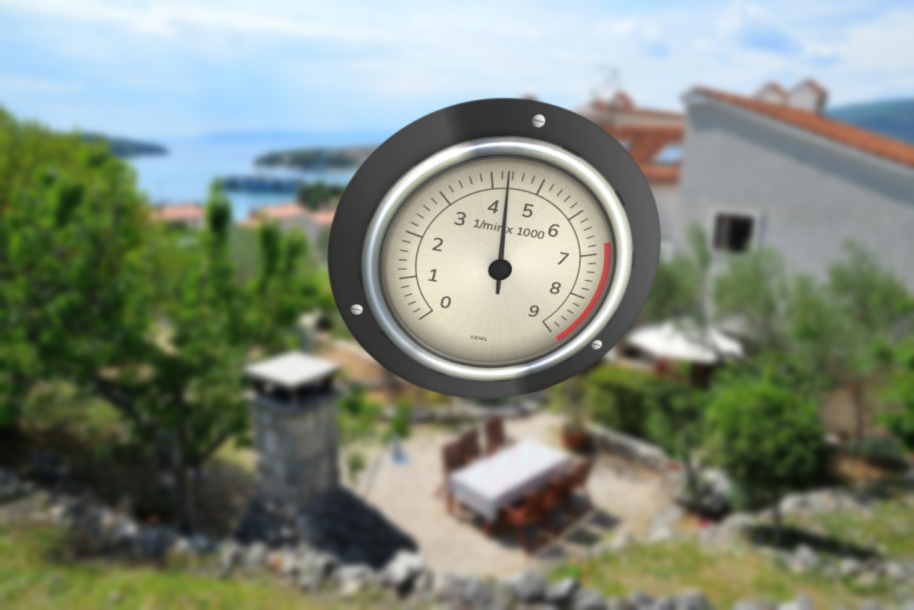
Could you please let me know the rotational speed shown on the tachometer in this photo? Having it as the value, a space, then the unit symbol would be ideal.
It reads 4300 rpm
